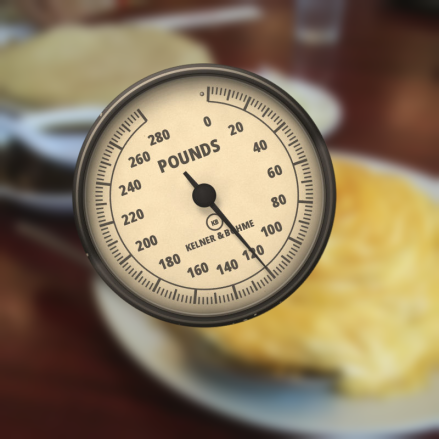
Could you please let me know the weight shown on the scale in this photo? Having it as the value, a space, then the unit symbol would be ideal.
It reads 120 lb
